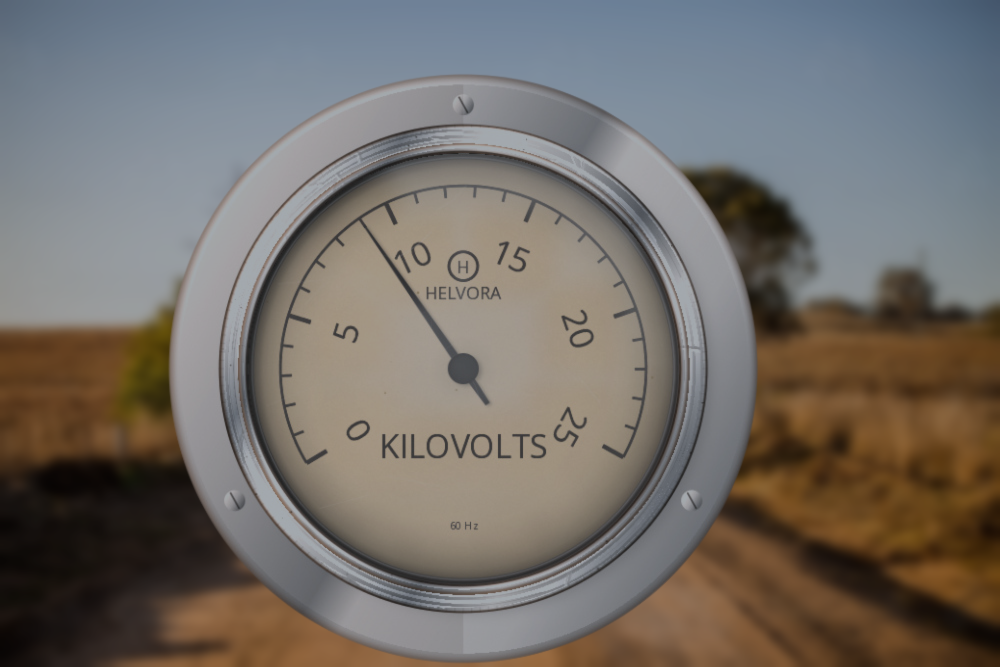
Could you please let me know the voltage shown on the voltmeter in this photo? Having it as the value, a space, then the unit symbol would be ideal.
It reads 9 kV
